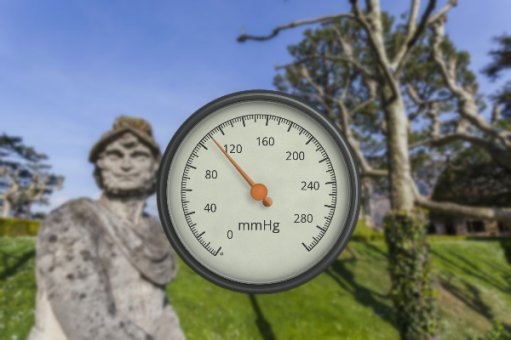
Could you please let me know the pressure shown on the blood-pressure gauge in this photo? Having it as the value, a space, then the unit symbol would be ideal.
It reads 110 mmHg
